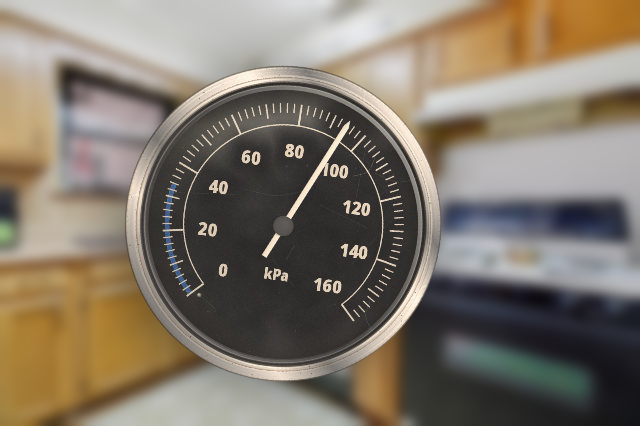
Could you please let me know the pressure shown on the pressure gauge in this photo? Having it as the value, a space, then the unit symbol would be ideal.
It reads 94 kPa
